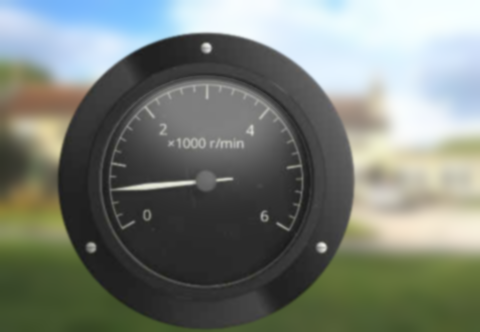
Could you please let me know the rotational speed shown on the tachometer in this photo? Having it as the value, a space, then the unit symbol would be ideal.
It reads 600 rpm
